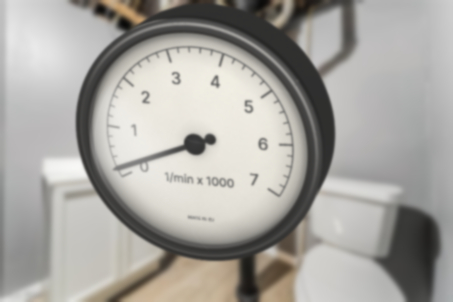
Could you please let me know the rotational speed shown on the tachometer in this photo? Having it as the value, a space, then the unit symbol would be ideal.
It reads 200 rpm
